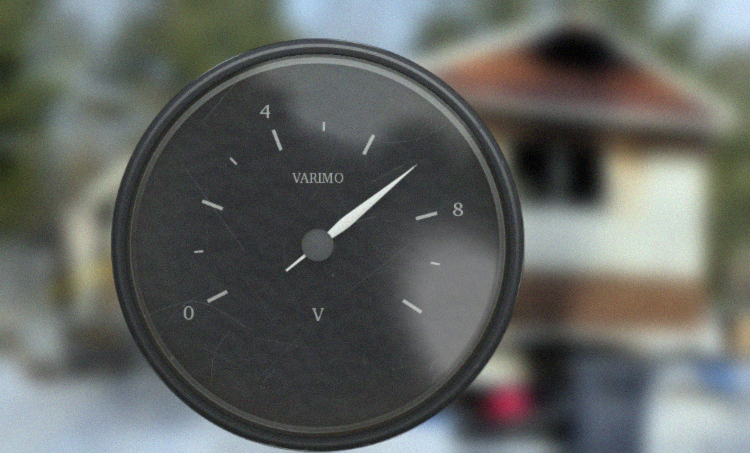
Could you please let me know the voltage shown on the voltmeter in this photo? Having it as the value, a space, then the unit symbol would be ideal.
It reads 7 V
